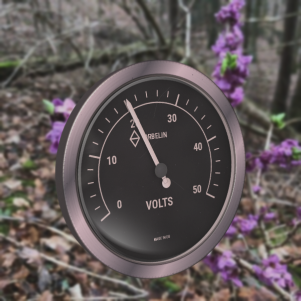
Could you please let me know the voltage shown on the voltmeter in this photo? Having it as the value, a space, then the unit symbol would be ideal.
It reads 20 V
